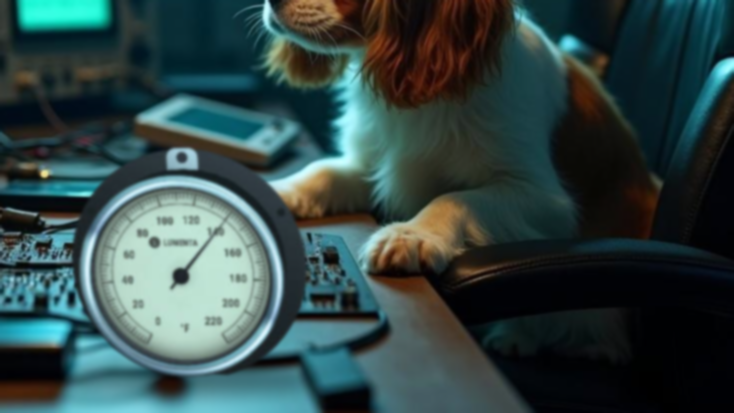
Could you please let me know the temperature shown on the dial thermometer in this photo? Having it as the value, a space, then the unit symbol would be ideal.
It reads 140 °F
